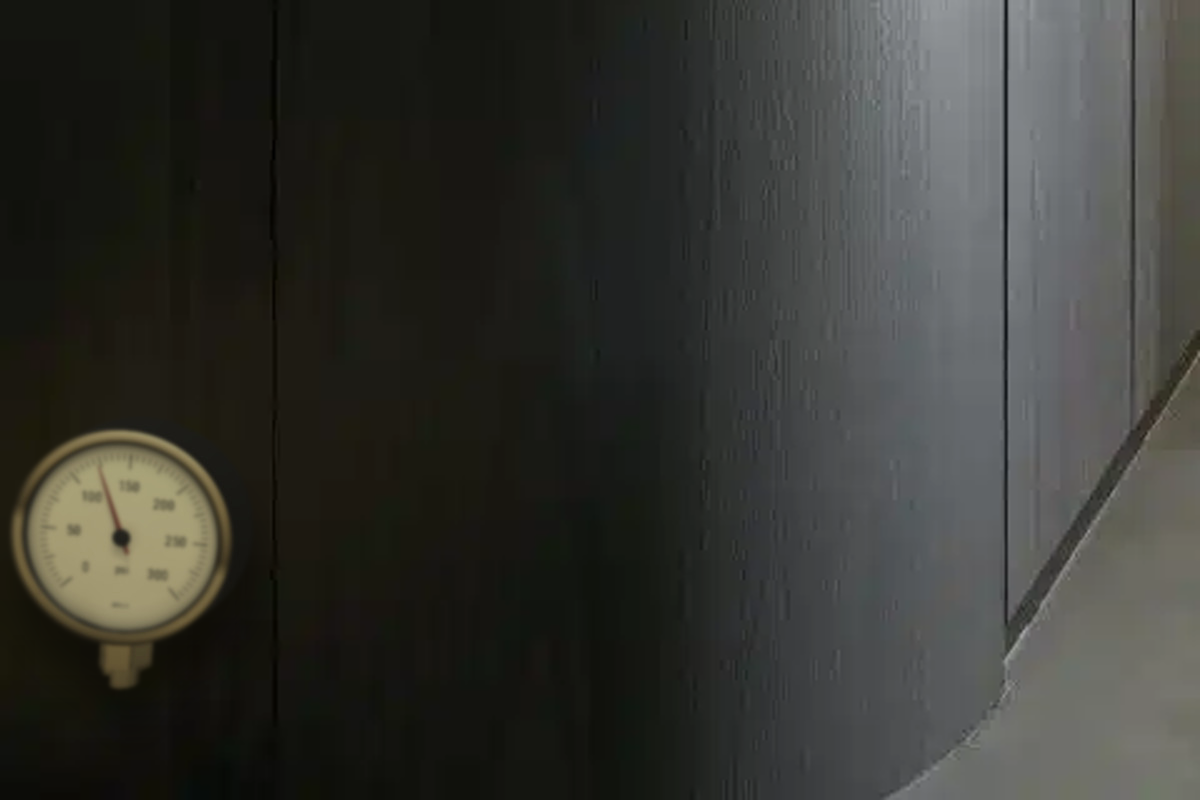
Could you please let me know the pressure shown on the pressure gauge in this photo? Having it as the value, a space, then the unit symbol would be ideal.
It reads 125 psi
